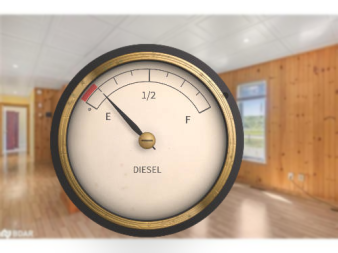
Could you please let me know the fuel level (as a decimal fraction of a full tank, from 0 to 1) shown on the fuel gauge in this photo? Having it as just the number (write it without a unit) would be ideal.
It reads 0.125
